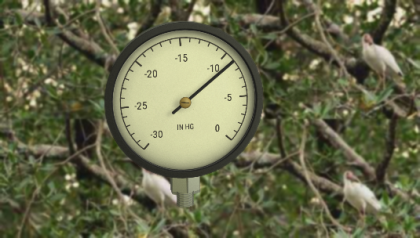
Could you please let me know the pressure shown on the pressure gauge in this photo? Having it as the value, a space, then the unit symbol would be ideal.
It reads -9 inHg
